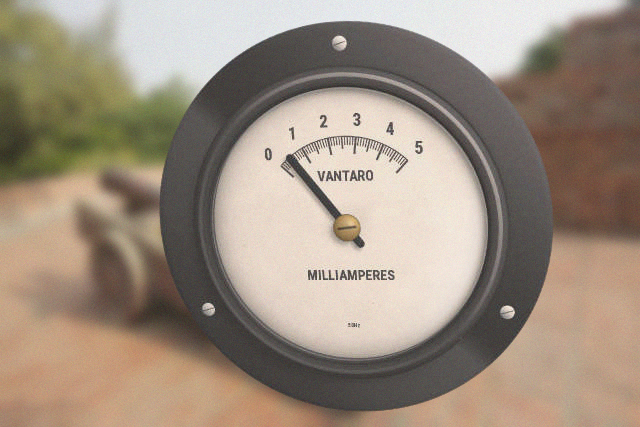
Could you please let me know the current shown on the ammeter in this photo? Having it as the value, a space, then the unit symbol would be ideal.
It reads 0.5 mA
